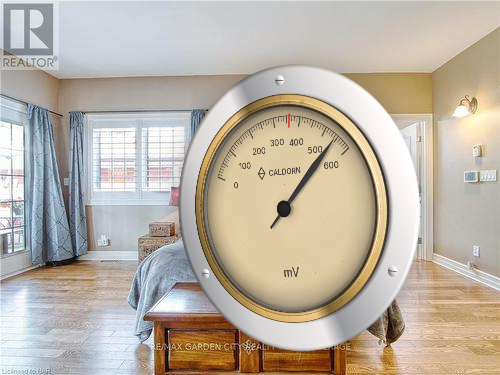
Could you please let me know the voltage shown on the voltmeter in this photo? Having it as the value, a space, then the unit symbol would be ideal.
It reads 550 mV
